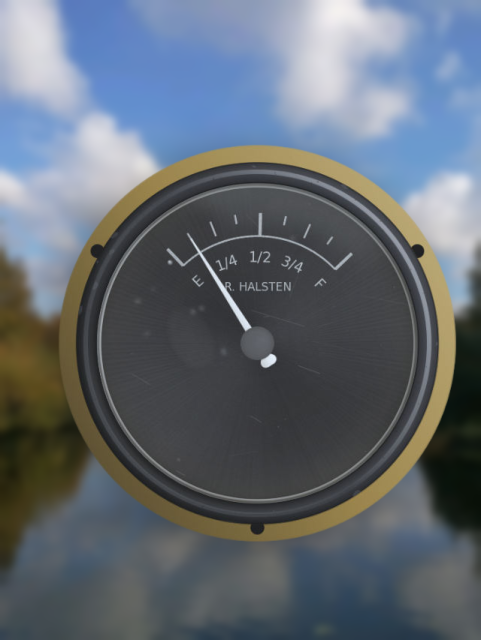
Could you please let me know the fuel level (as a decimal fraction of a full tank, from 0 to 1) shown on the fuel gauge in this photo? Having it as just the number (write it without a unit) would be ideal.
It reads 0.125
